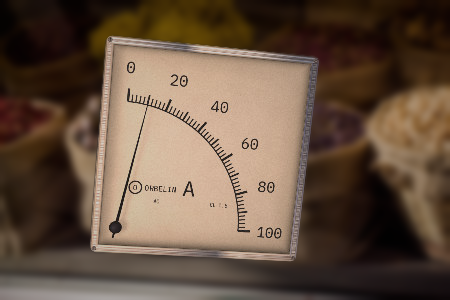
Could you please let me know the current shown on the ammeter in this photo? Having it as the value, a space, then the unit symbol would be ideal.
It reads 10 A
